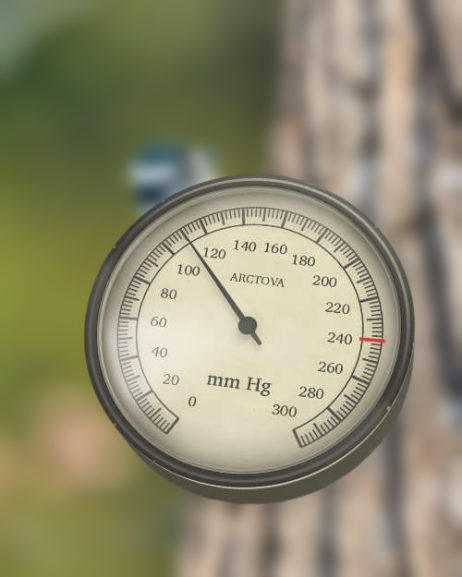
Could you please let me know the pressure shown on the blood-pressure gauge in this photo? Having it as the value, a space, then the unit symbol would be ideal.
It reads 110 mmHg
